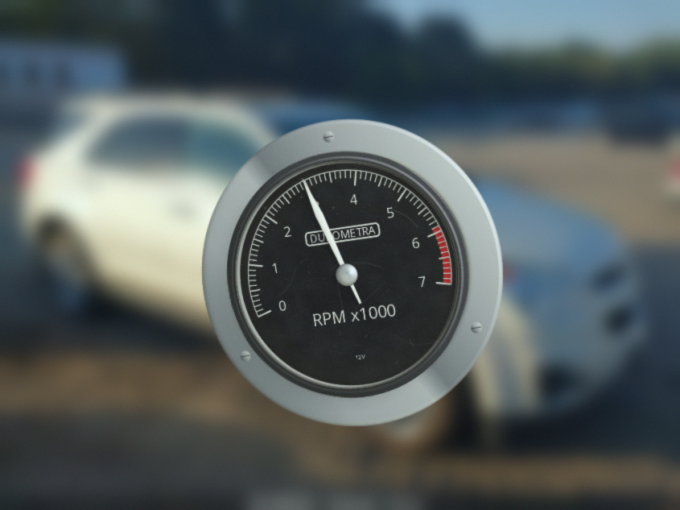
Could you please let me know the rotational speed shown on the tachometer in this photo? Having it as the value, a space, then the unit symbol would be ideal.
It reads 3000 rpm
